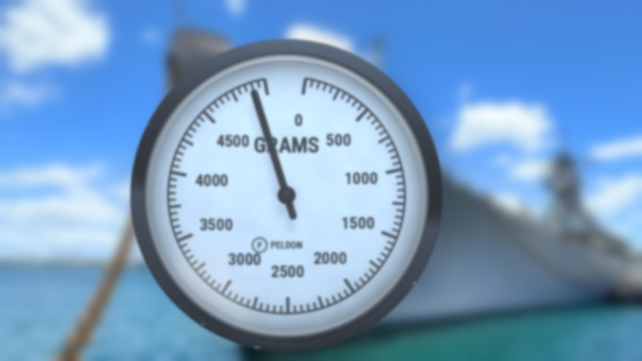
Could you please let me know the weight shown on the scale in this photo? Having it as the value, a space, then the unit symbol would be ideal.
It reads 4900 g
